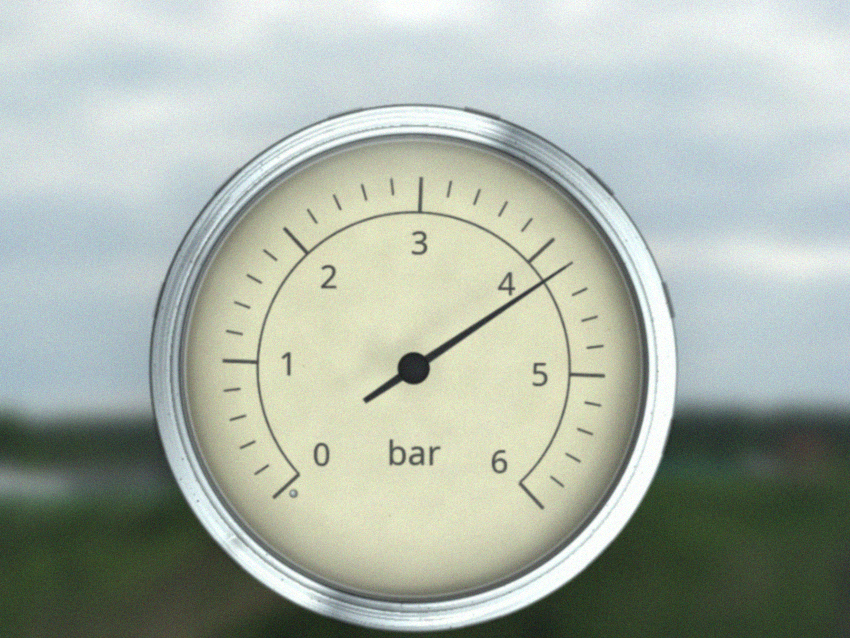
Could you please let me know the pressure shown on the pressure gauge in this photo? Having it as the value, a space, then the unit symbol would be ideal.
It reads 4.2 bar
